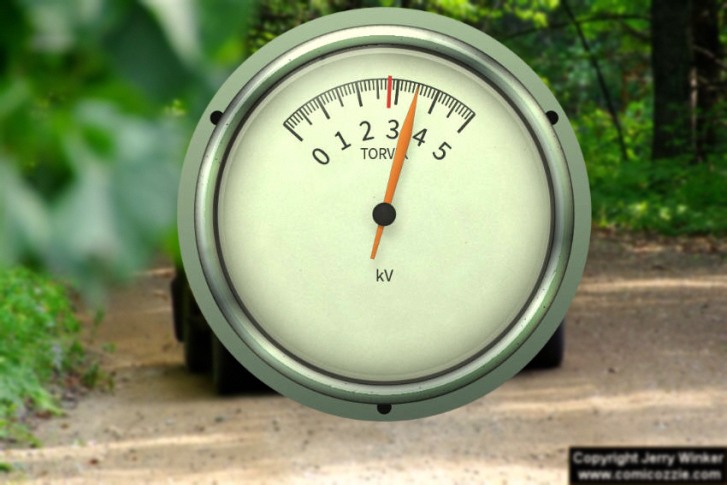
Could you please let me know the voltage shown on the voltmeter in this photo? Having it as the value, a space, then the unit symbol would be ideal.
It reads 3.5 kV
